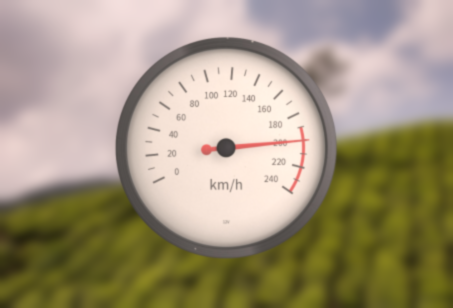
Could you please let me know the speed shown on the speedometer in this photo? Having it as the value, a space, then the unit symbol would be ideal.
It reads 200 km/h
